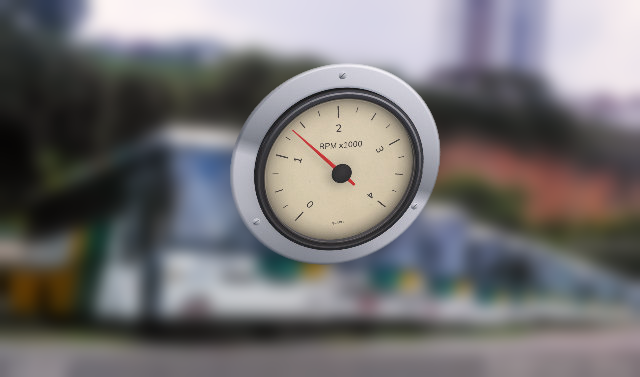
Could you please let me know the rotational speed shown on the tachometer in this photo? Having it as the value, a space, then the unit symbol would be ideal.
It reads 1375 rpm
